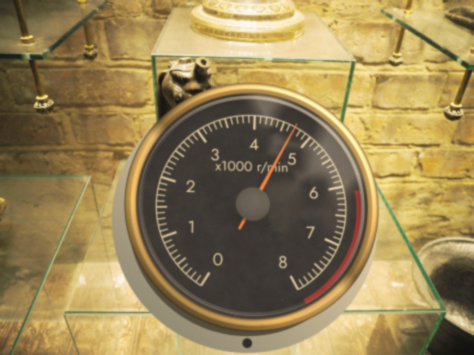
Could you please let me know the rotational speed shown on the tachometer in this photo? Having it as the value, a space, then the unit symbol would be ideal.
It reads 4700 rpm
